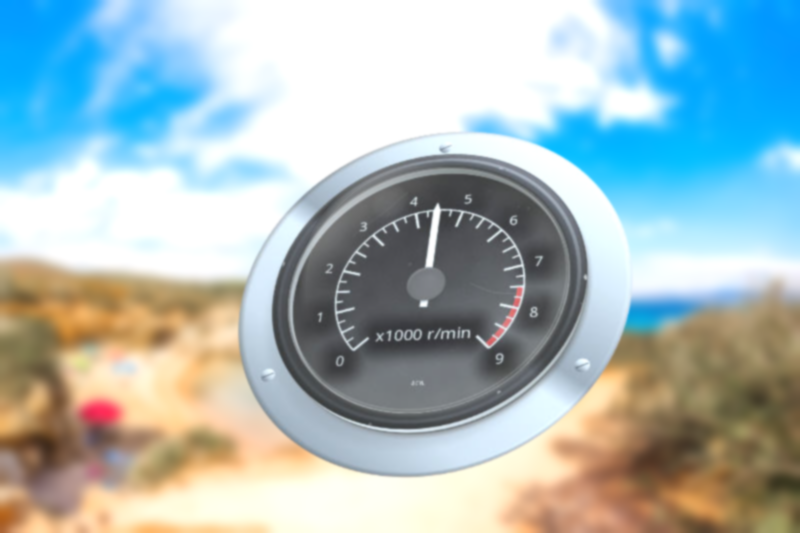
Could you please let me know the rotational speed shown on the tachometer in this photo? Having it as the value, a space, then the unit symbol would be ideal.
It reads 4500 rpm
